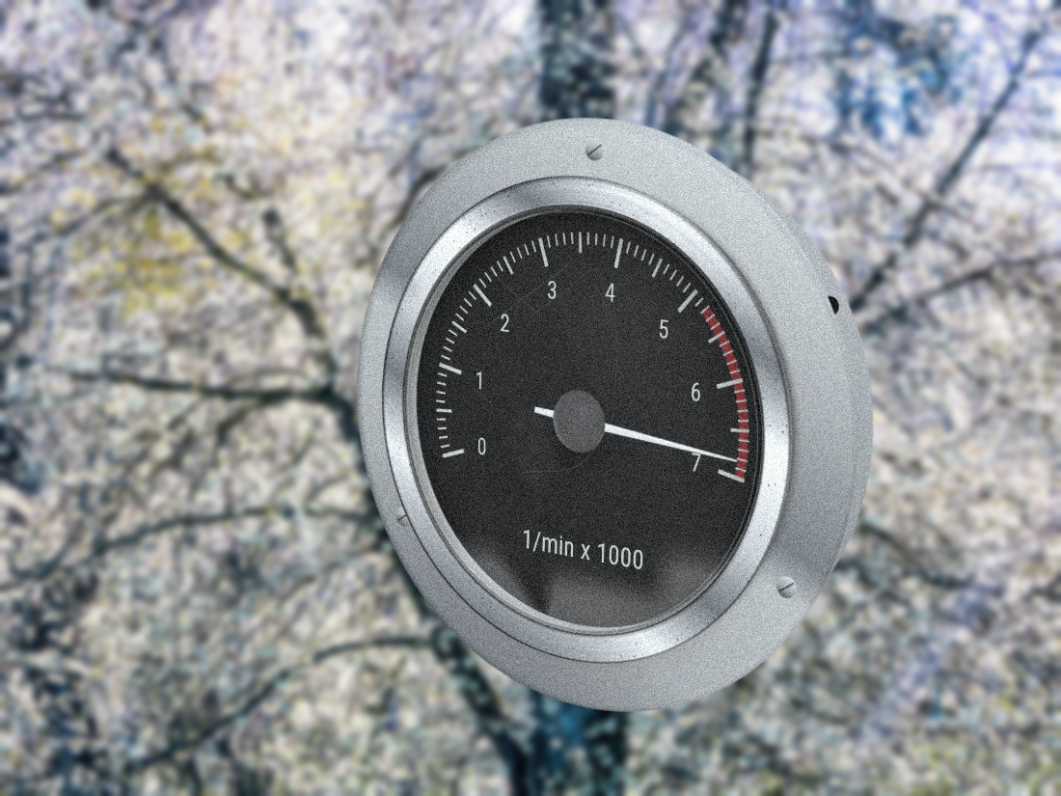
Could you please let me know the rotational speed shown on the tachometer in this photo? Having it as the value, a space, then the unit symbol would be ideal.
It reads 6800 rpm
